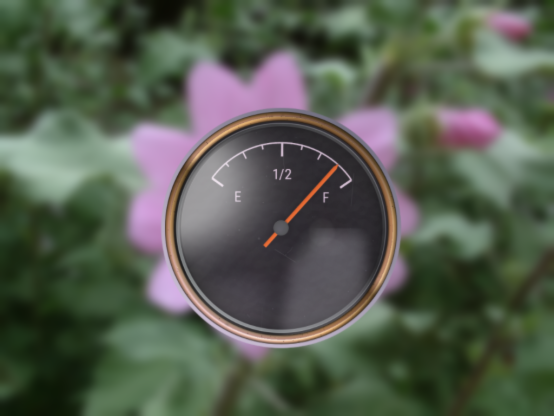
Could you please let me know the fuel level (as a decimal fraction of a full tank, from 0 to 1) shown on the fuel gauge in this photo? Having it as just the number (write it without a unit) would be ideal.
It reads 0.875
